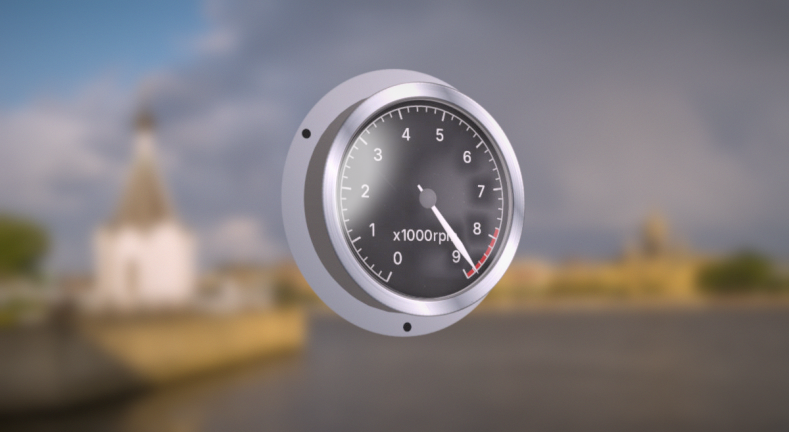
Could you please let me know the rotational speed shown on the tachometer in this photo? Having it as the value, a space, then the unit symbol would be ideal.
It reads 8800 rpm
